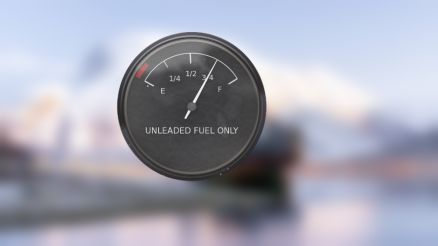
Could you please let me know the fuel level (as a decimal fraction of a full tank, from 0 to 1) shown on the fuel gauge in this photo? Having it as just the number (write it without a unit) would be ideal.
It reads 0.75
